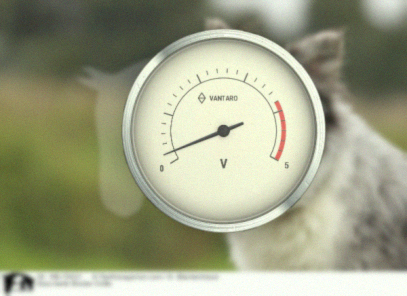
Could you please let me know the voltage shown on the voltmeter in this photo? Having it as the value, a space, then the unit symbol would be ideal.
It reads 0.2 V
